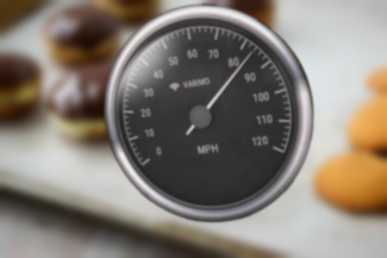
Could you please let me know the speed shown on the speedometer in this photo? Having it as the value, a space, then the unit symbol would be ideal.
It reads 84 mph
